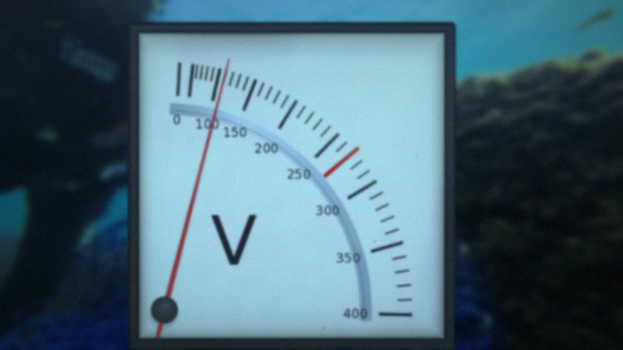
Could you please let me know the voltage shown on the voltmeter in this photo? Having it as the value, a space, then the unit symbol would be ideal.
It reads 110 V
